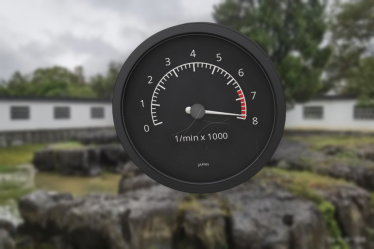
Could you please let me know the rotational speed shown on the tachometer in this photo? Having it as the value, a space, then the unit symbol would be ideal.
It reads 7800 rpm
